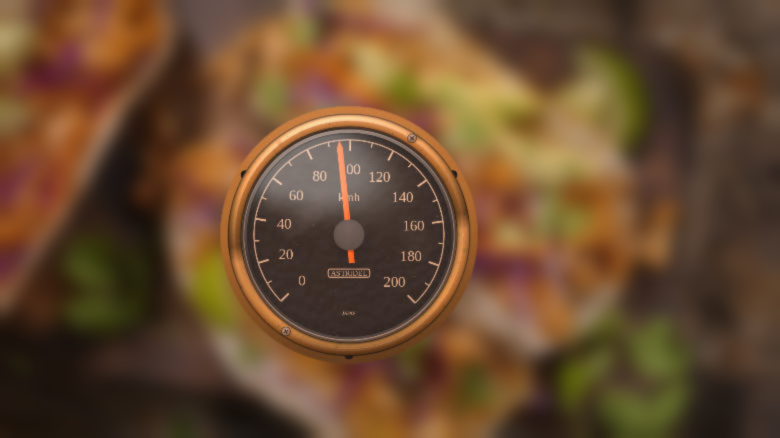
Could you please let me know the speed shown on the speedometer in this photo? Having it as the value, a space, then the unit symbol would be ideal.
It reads 95 km/h
